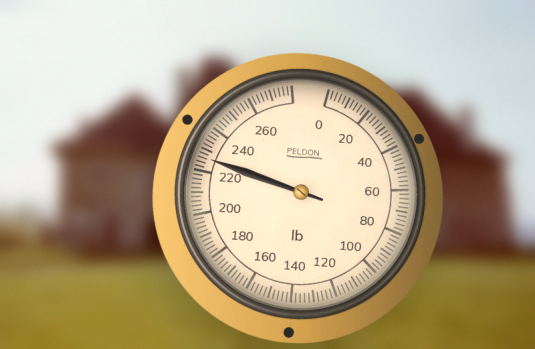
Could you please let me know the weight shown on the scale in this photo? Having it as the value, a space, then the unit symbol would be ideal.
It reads 226 lb
